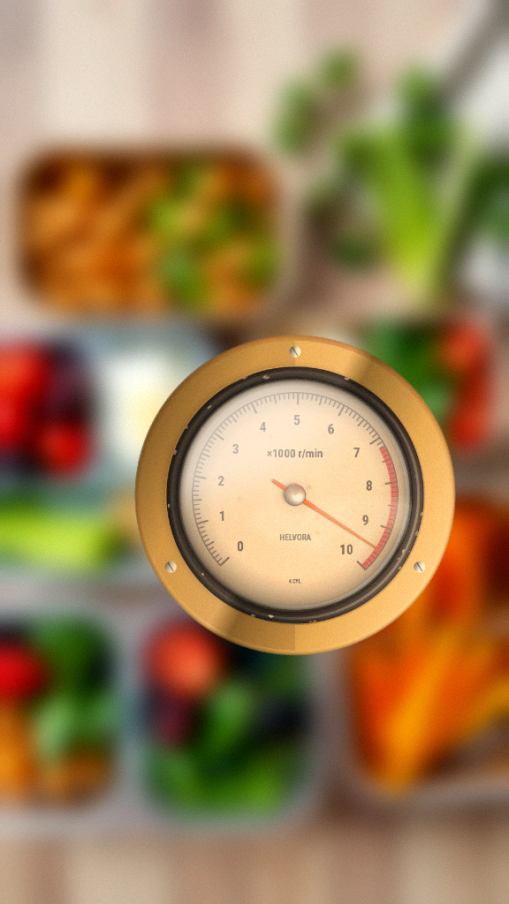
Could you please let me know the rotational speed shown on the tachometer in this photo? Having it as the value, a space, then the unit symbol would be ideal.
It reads 9500 rpm
